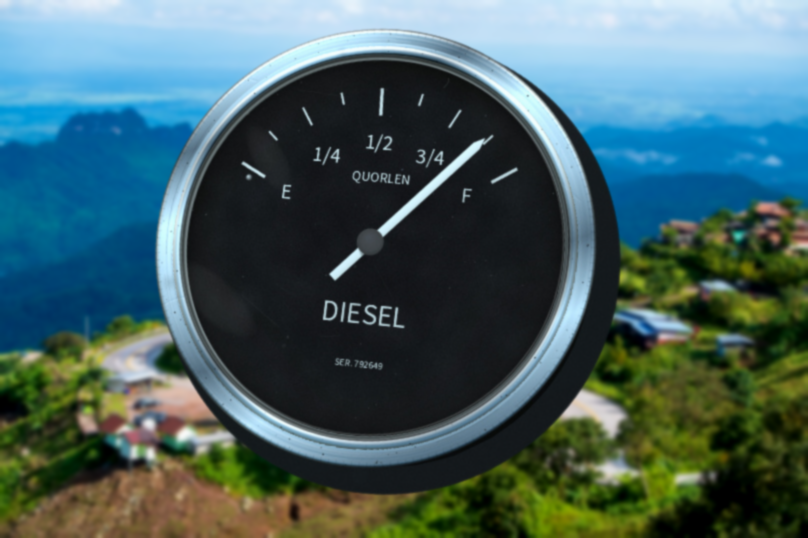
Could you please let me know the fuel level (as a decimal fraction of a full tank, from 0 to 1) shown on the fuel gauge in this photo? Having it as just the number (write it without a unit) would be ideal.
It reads 0.875
